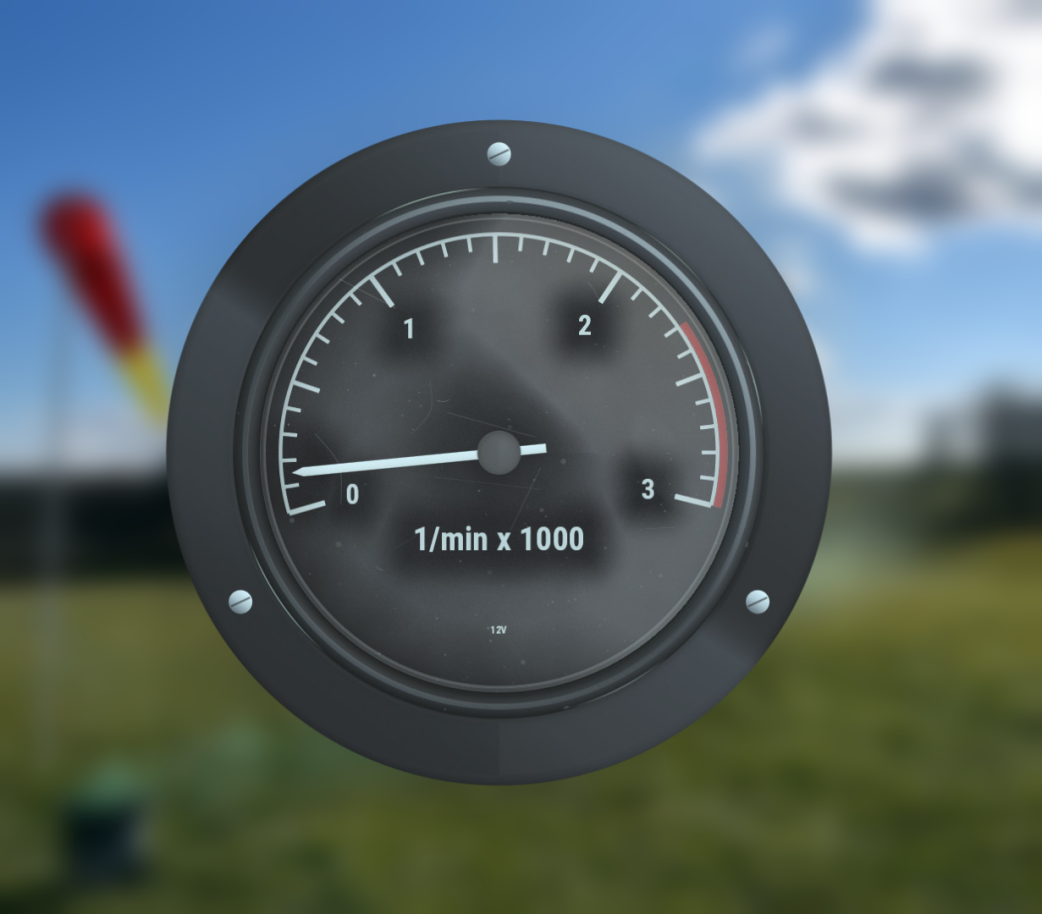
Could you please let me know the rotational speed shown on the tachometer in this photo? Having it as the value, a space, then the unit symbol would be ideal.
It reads 150 rpm
